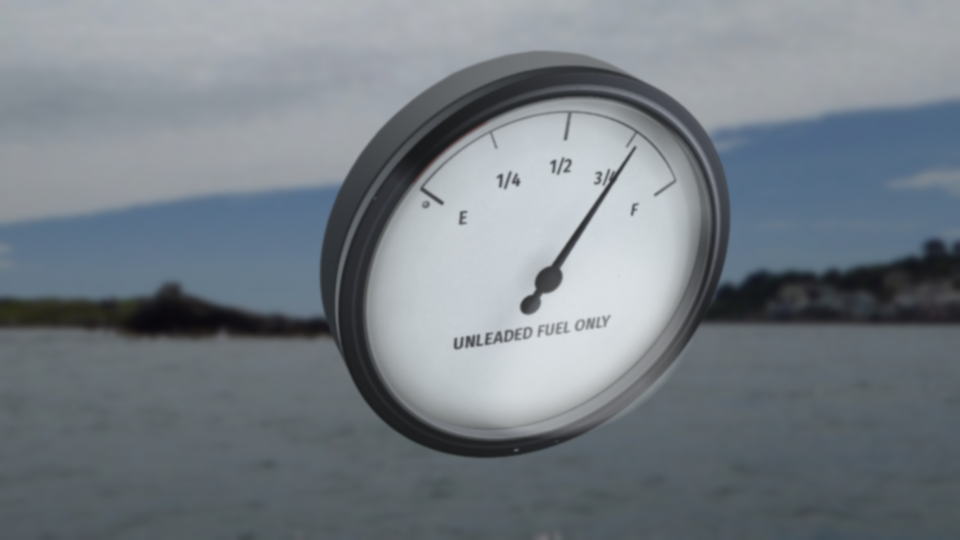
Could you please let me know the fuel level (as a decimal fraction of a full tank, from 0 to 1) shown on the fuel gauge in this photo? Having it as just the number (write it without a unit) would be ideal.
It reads 0.75
